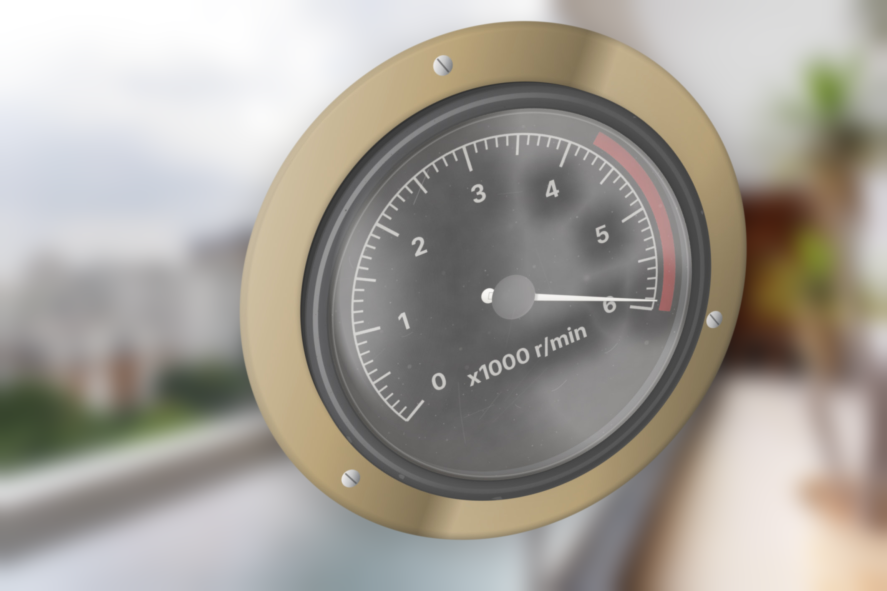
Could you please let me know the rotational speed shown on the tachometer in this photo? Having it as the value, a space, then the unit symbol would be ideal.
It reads 5900 rpm
